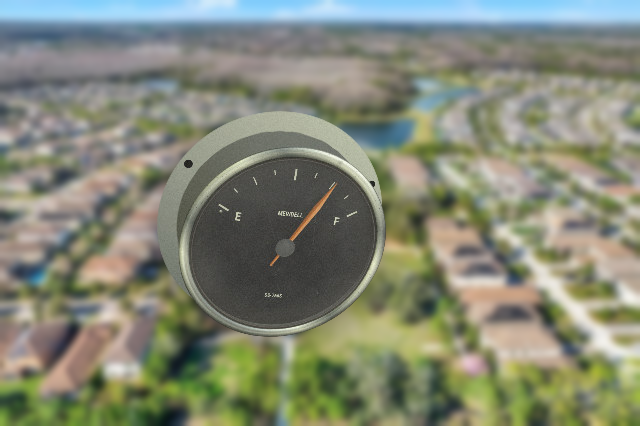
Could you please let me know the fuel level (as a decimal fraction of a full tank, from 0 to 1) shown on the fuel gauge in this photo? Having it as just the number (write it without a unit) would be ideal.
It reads 0.75
